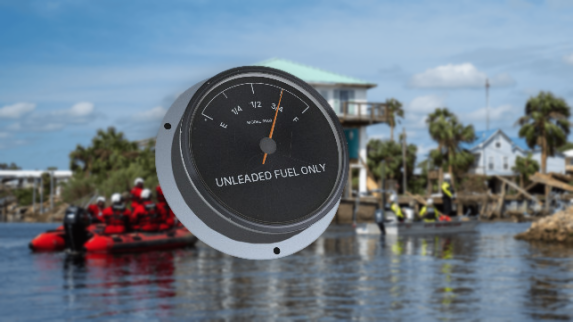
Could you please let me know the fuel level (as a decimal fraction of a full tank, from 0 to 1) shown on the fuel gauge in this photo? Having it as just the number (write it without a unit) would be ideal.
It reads 0.75
